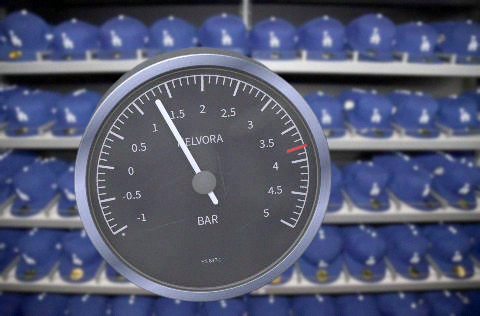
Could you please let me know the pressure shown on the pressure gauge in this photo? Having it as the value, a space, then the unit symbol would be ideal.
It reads 1.3 bar
